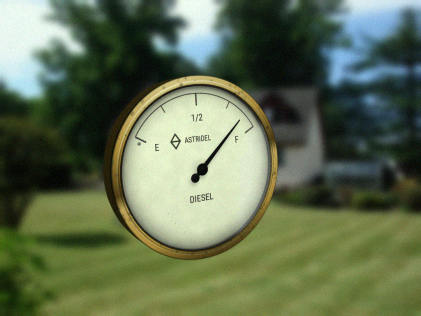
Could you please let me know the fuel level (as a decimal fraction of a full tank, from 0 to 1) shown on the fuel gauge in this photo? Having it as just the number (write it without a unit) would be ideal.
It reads 0.875
